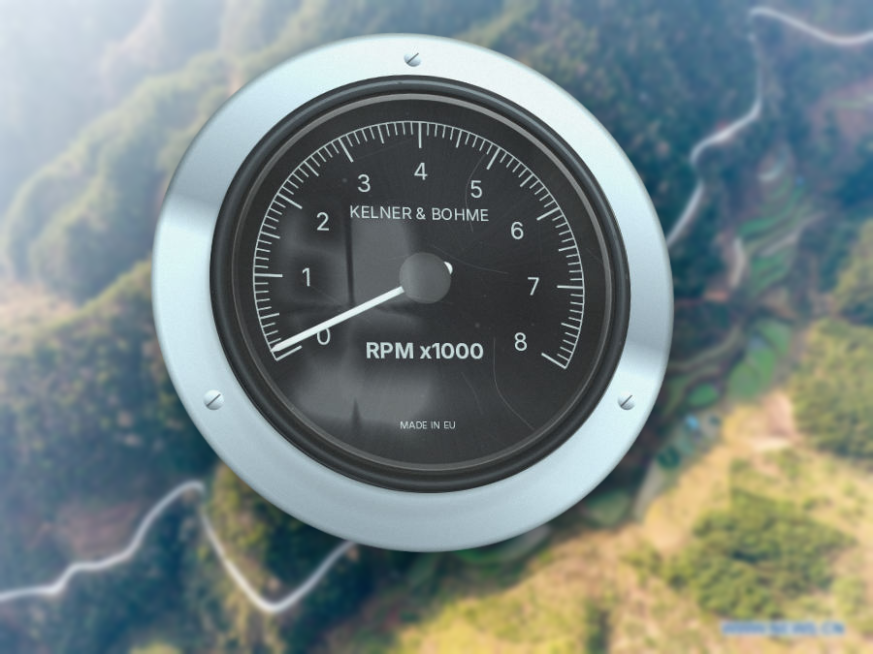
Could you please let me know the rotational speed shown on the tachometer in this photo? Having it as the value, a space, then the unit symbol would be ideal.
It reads 100 rpm
